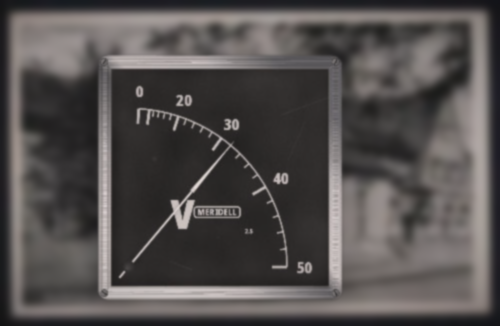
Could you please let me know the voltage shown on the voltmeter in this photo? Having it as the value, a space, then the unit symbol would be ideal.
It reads 32 V
